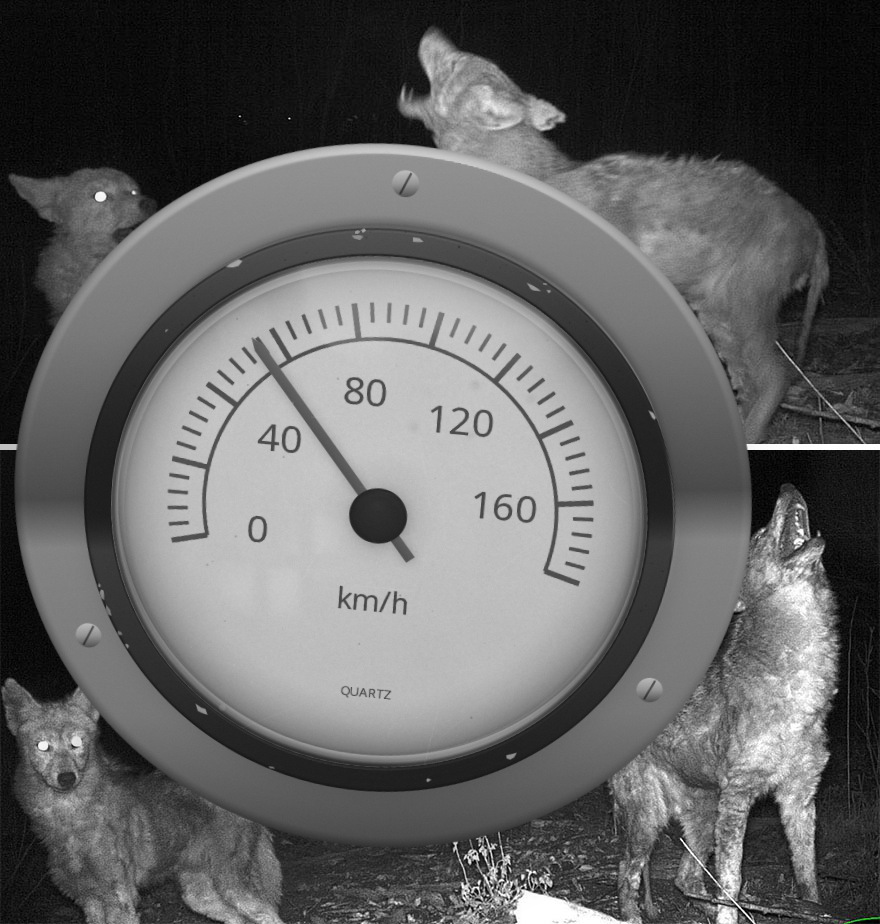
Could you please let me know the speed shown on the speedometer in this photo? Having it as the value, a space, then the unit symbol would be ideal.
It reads 56 km/h
